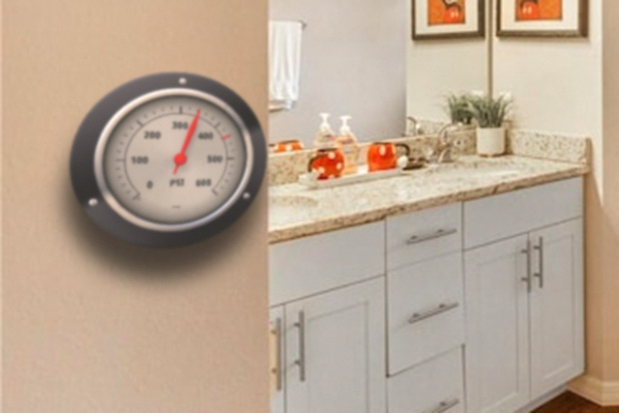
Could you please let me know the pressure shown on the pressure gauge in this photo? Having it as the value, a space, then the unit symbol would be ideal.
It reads 340 psi
